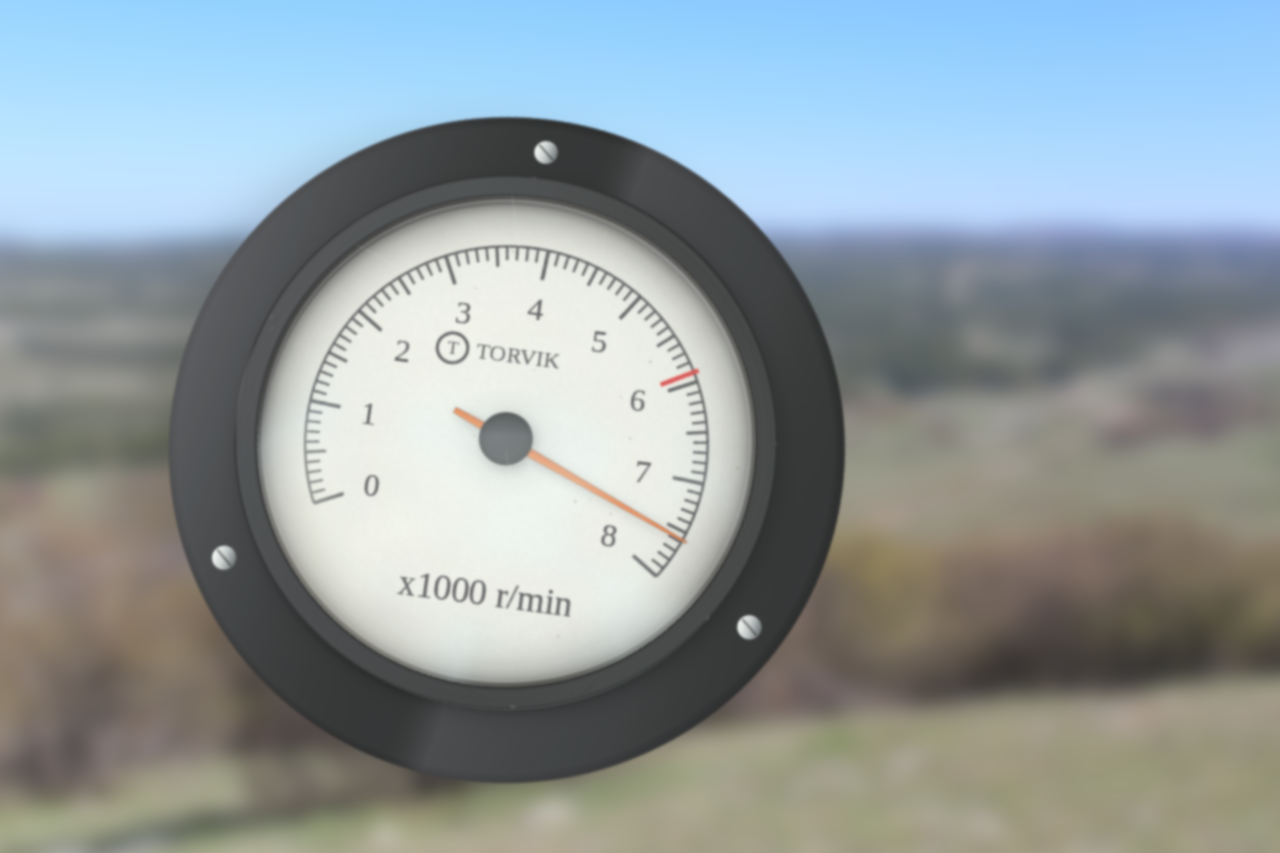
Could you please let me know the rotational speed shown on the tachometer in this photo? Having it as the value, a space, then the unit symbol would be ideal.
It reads 7600 rpm
